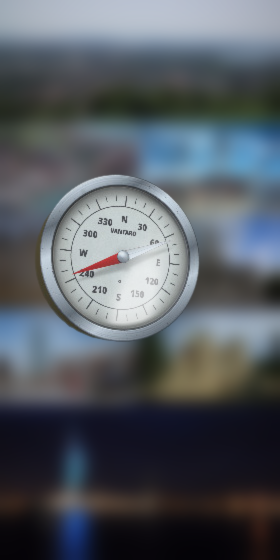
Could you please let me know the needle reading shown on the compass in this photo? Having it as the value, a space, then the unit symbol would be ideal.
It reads 245 °
